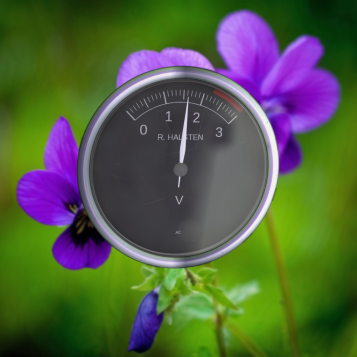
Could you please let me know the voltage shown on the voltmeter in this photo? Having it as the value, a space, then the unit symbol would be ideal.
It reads 1.6 V
